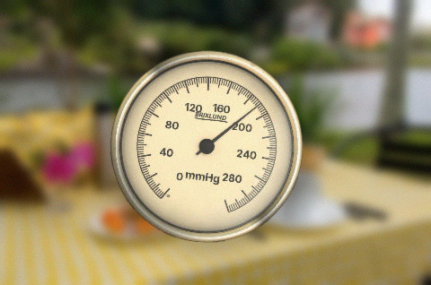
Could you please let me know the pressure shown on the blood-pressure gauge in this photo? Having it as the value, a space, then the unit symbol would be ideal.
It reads 190 mmHg
